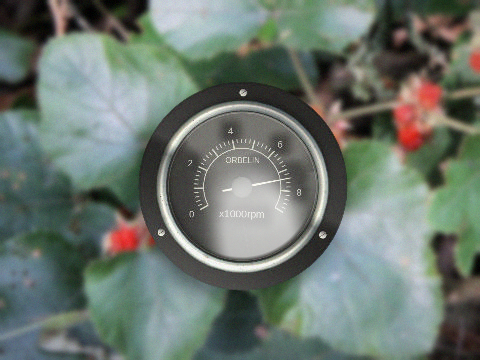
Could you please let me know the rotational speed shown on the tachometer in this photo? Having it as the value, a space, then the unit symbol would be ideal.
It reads 7400 rpm
